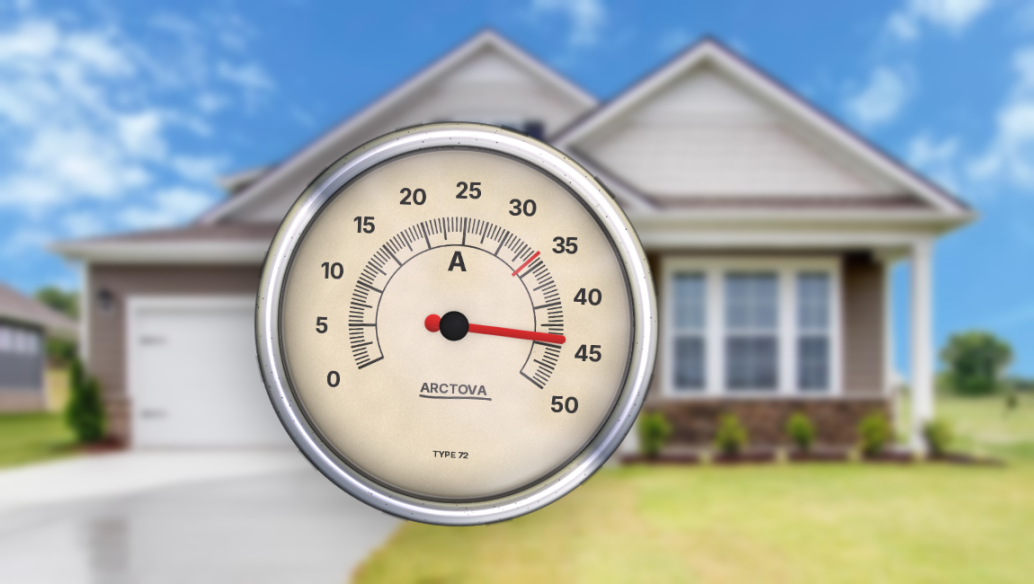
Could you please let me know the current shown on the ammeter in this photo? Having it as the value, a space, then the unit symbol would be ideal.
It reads 44 A
